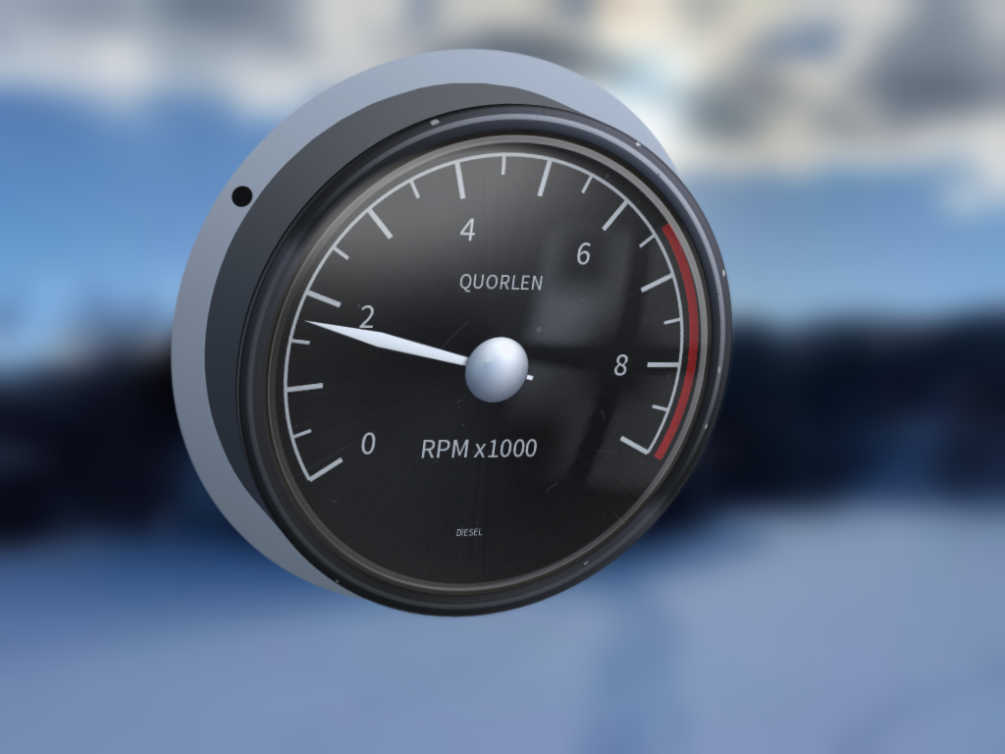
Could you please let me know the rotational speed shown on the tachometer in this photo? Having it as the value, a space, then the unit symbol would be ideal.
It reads 1750 rpm
